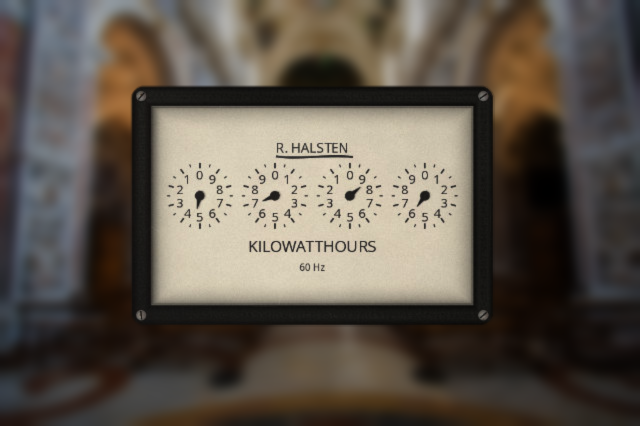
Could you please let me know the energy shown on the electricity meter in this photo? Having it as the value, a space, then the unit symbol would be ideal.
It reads 4686 kWh
